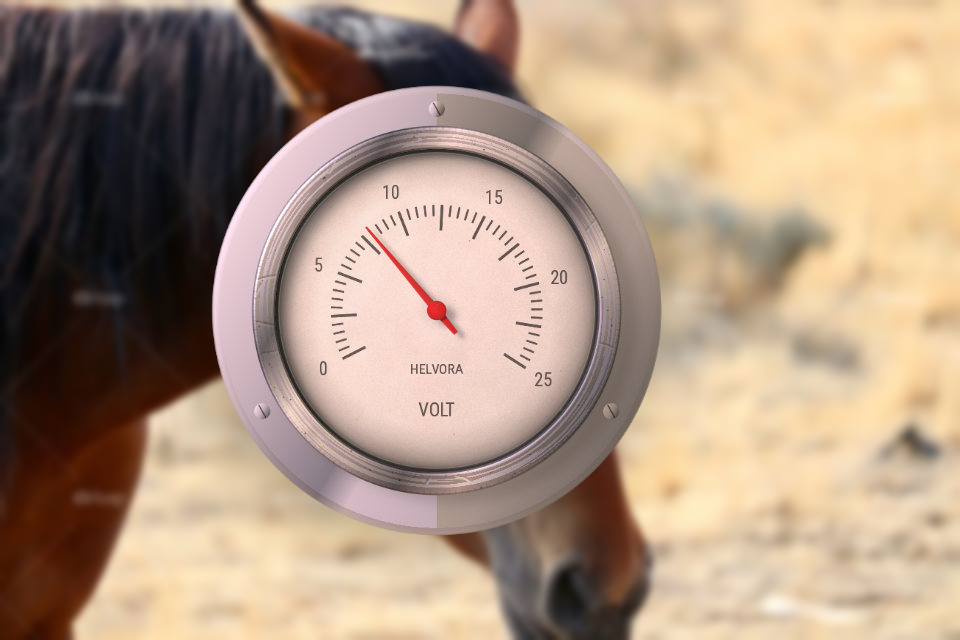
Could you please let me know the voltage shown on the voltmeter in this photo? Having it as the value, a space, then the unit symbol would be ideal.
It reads 8 V
